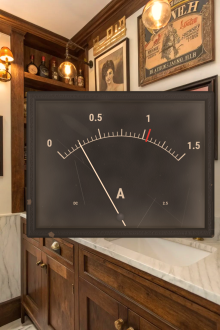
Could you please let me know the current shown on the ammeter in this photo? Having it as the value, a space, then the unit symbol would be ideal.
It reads 0.25 A
